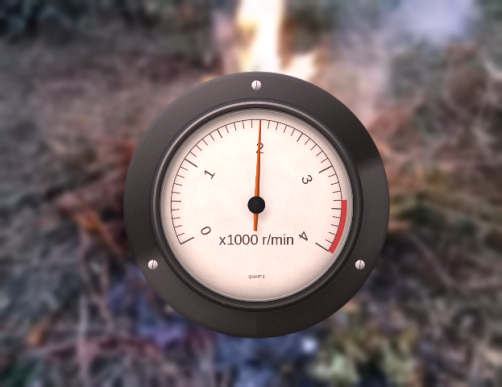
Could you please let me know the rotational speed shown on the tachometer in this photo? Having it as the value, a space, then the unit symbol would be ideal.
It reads 2000 rpm
